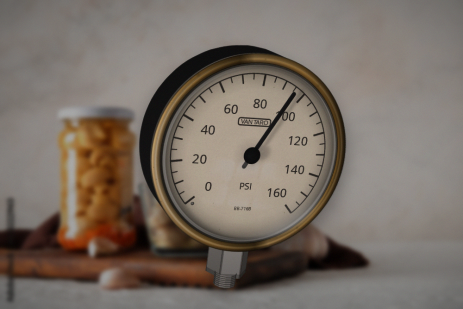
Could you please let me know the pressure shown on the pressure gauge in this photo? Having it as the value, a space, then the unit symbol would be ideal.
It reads 95 psi
